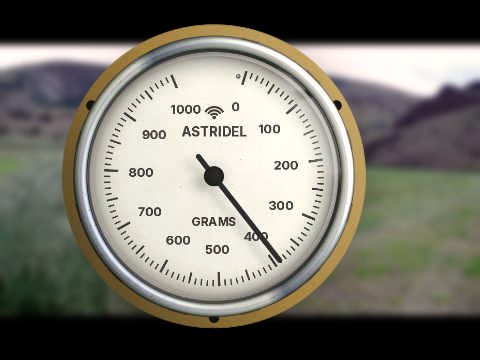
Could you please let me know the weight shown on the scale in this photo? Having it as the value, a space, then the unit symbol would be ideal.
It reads 390 g
